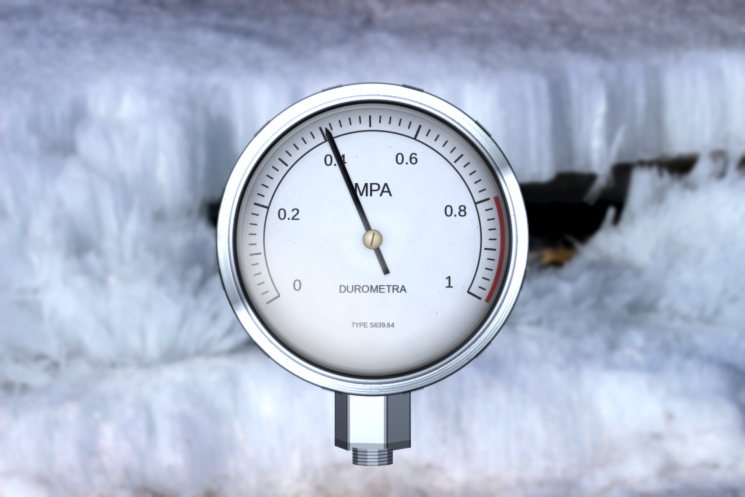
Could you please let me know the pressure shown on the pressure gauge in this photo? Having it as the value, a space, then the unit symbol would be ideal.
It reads 0.41 MPa
